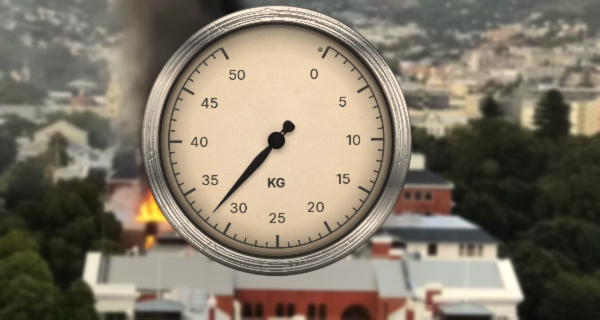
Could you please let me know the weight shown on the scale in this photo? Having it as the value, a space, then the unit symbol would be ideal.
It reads 32 kg
